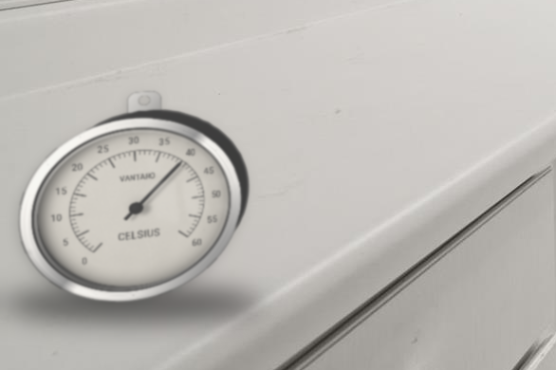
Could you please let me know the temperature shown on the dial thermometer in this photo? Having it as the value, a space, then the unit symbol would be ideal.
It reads 40 °C
